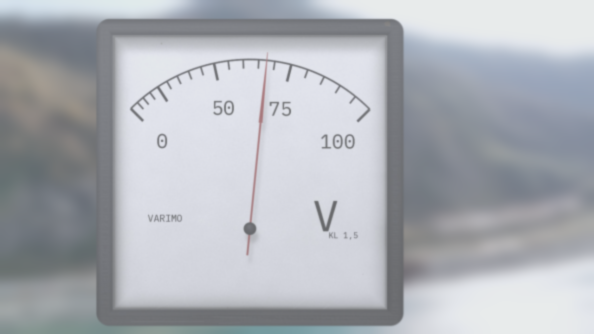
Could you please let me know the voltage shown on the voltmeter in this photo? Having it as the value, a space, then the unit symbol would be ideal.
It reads 67.5 V
